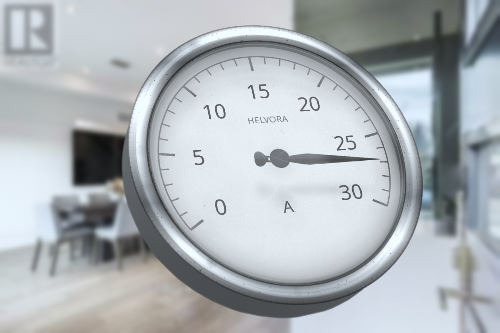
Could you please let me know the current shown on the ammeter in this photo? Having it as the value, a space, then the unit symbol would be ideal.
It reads 27 A
